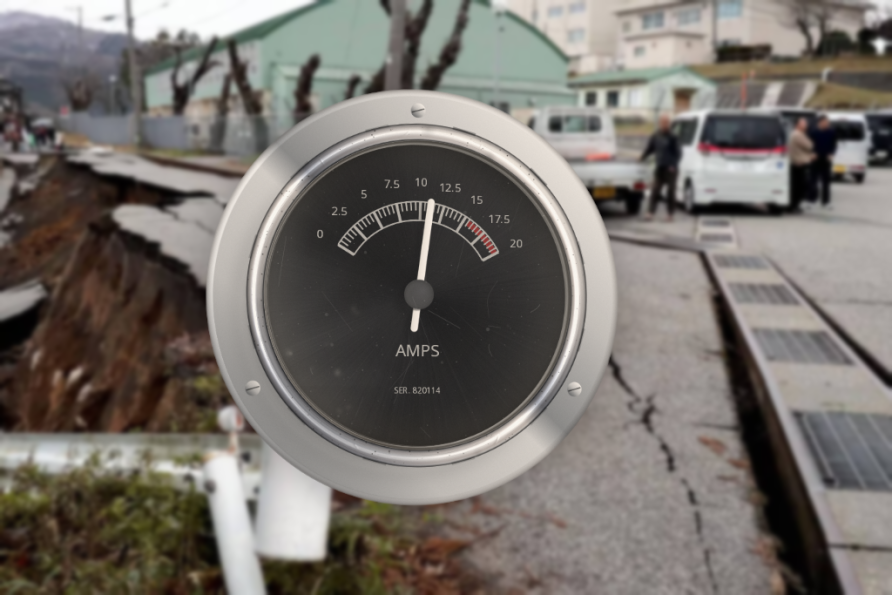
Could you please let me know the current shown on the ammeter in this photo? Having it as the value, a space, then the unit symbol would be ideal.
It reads 11 A
